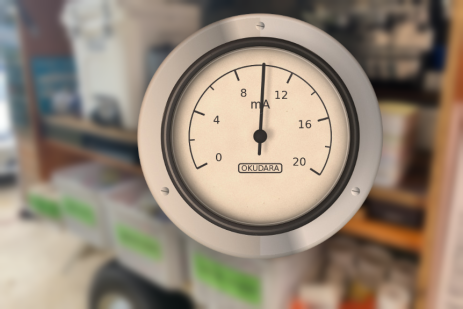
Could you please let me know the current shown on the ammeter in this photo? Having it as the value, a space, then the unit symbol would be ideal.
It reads 10 mA
